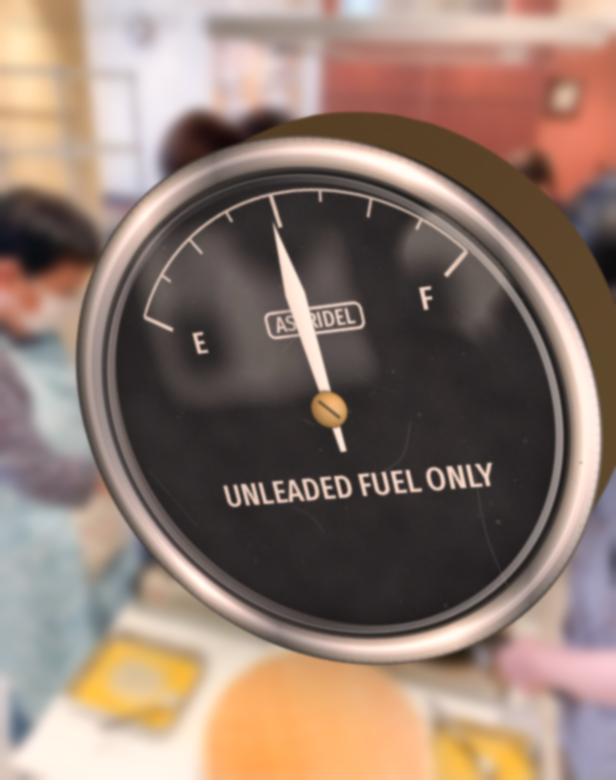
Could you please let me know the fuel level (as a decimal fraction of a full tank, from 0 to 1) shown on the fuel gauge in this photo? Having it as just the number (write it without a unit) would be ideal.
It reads 0.5
